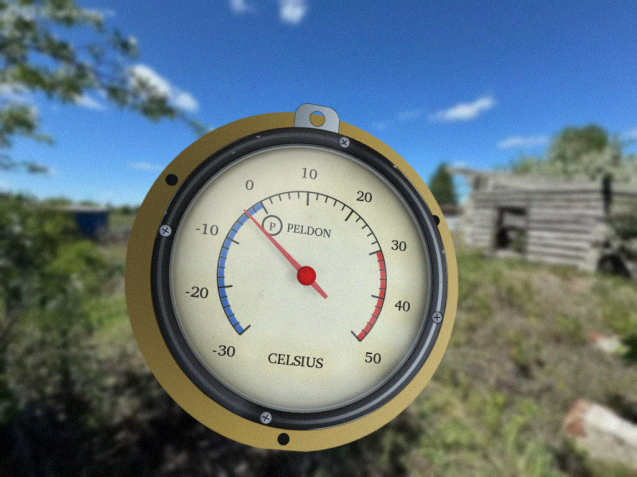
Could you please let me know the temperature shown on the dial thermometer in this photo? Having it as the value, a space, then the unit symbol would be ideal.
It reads -4 °C
